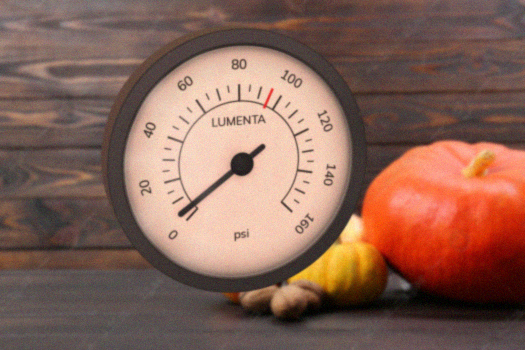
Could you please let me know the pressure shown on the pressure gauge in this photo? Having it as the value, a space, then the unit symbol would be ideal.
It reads 5 psi
